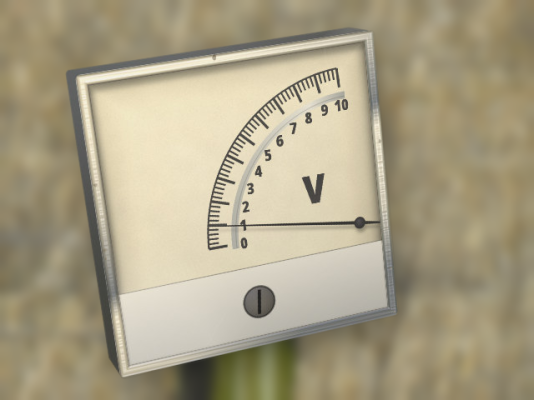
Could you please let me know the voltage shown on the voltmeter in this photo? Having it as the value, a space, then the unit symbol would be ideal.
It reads 1 V
